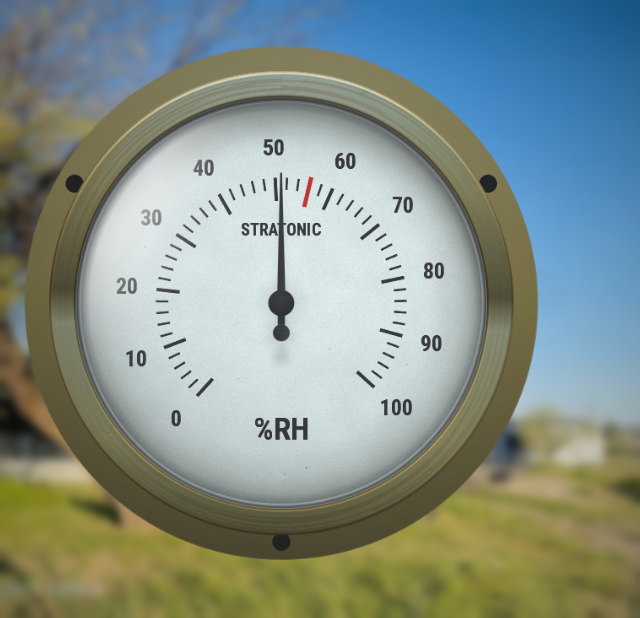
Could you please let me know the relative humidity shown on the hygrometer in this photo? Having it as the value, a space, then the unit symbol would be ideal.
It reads 51 %
